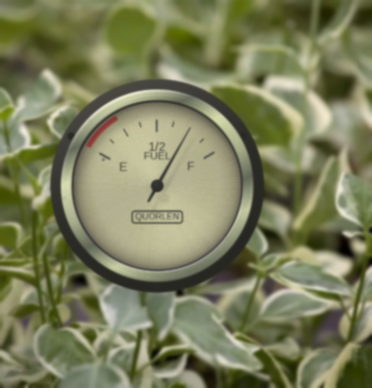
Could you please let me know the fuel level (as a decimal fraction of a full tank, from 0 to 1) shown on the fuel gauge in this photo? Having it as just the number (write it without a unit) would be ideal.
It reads 0.75
